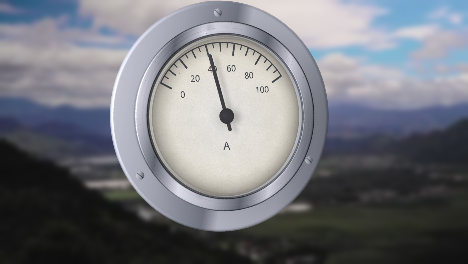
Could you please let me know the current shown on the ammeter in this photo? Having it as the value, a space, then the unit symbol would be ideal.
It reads 40 A
